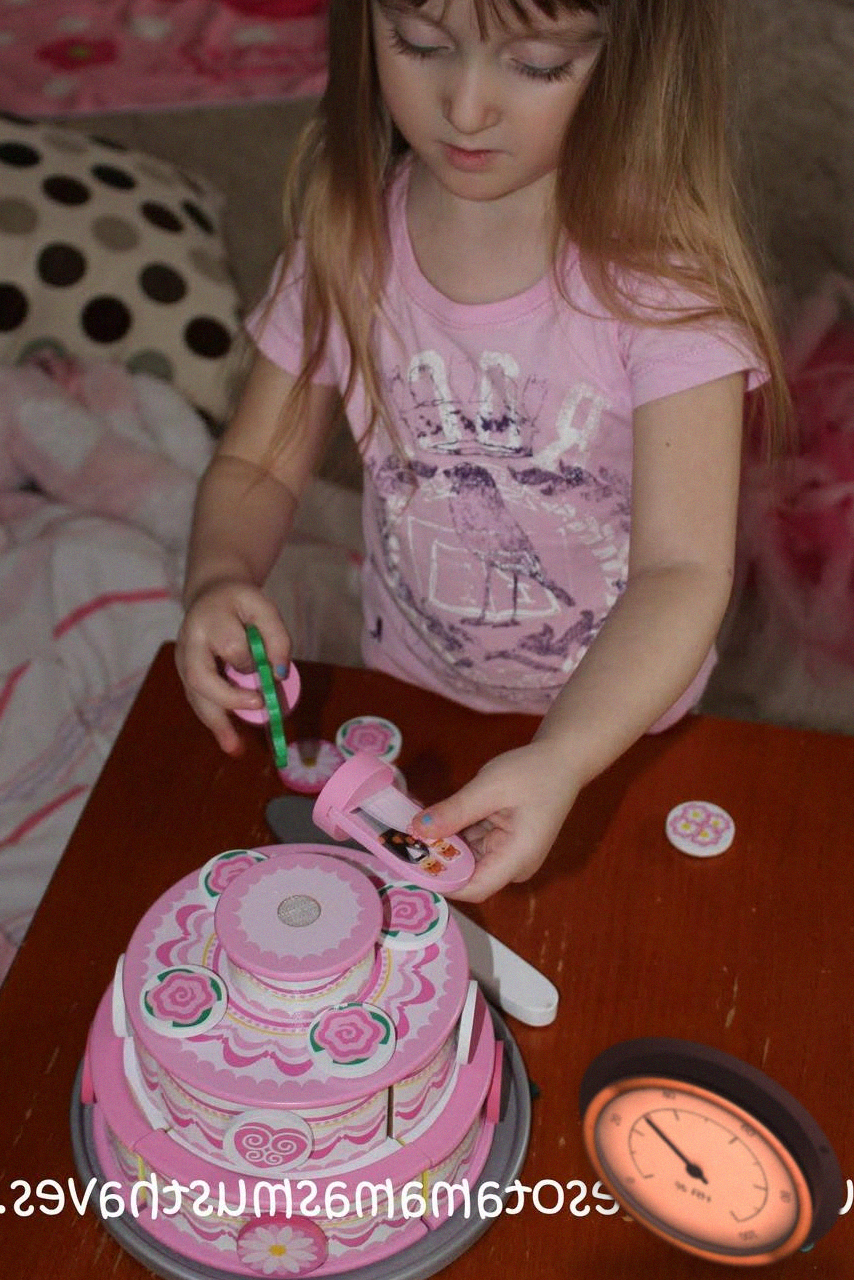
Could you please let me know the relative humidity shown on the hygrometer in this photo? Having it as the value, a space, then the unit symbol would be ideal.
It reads 30 %
